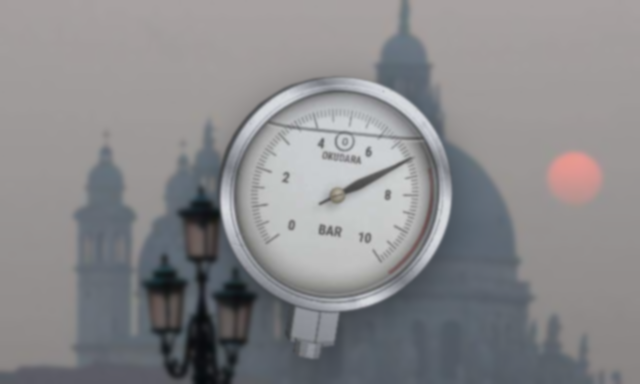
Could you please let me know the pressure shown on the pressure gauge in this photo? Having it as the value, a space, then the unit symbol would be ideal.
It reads 7 bar
